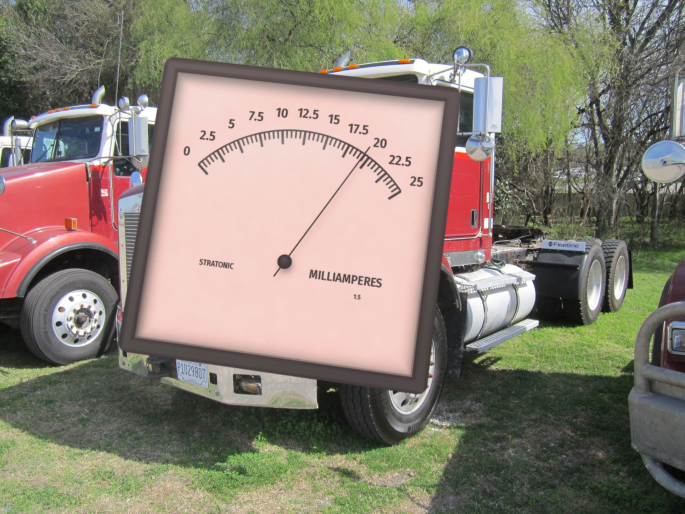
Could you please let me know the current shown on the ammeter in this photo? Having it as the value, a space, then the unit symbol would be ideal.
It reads 19.5 mA
